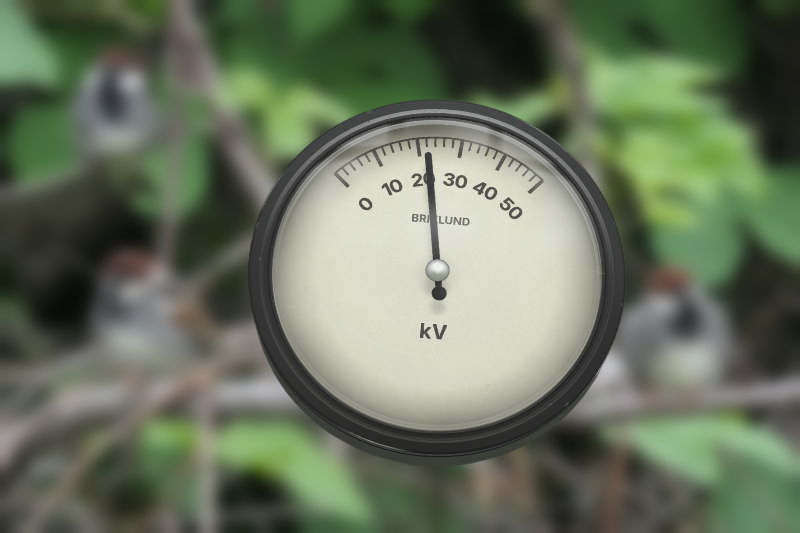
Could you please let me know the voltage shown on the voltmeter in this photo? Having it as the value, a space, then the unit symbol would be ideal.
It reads 22 kV
